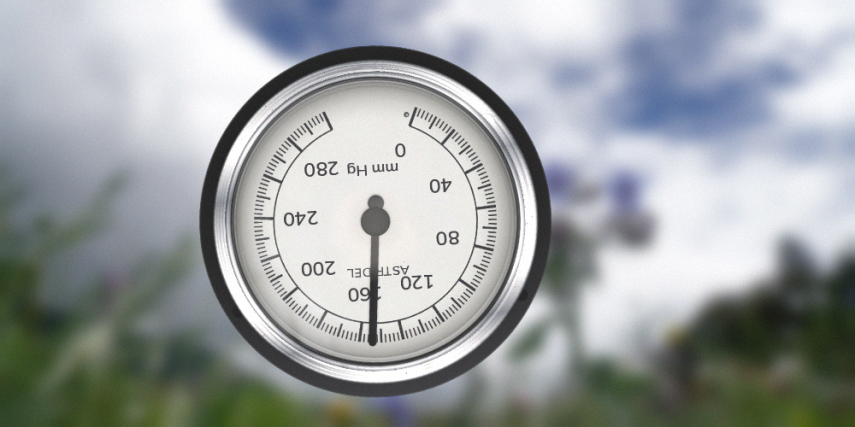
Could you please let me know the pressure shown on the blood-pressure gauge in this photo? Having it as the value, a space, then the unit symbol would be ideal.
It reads 154 mmHg
